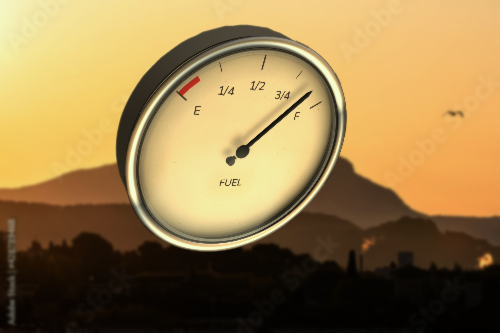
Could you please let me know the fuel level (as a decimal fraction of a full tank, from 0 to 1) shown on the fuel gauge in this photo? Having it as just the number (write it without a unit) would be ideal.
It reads 0.875
